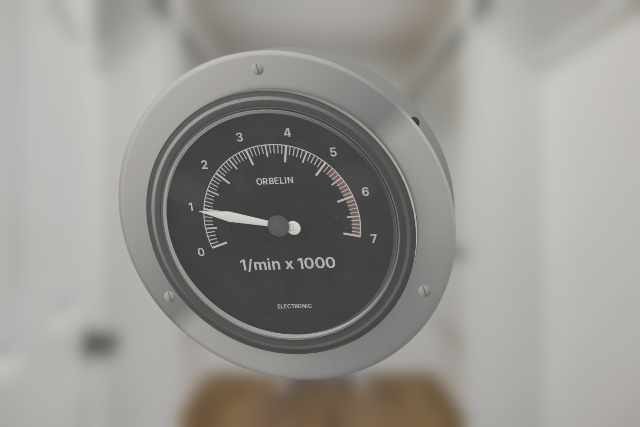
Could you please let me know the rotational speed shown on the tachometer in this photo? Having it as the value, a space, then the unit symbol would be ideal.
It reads 1000 rpm
